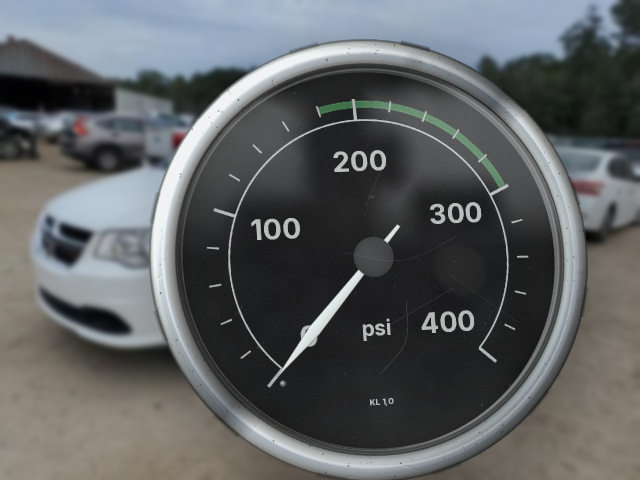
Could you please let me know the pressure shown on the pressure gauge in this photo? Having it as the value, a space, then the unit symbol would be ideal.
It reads 0 psi
